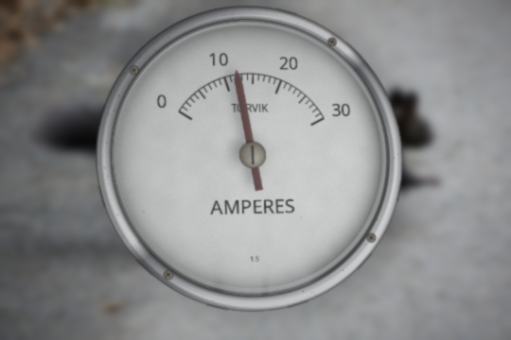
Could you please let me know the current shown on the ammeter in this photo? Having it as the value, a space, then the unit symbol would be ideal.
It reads 12 A
